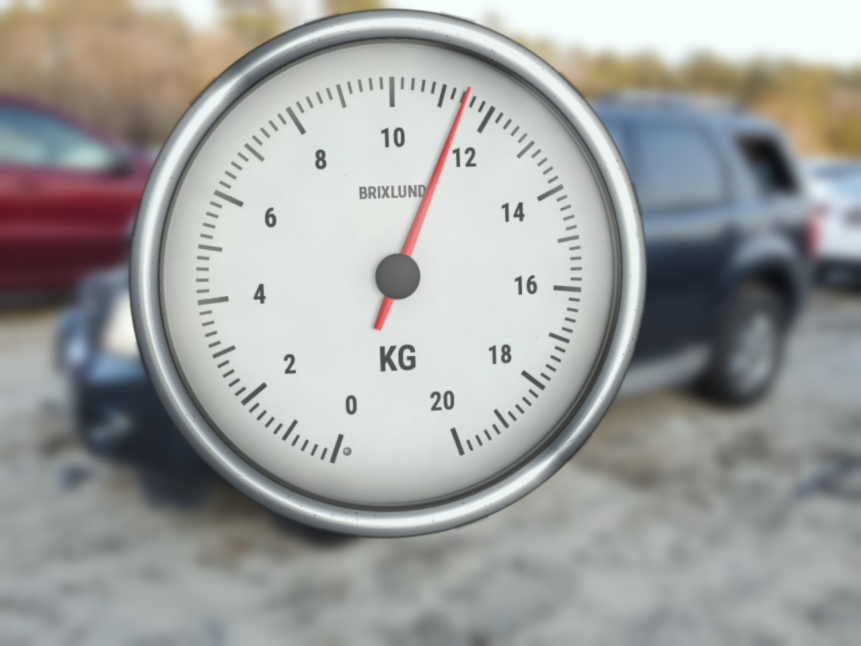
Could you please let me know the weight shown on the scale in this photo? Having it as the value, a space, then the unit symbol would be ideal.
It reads 11.4 kg
